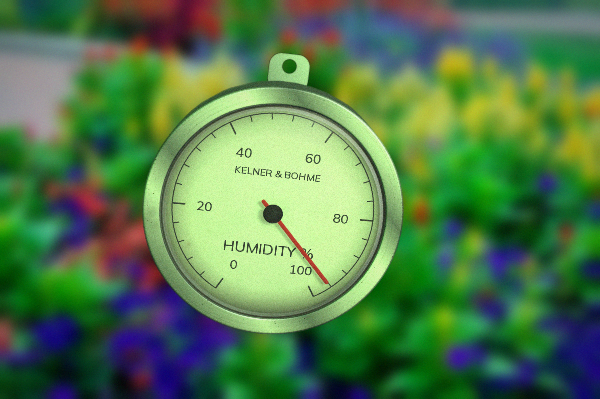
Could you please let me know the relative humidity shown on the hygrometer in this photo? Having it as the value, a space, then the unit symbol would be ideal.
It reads 96 %
